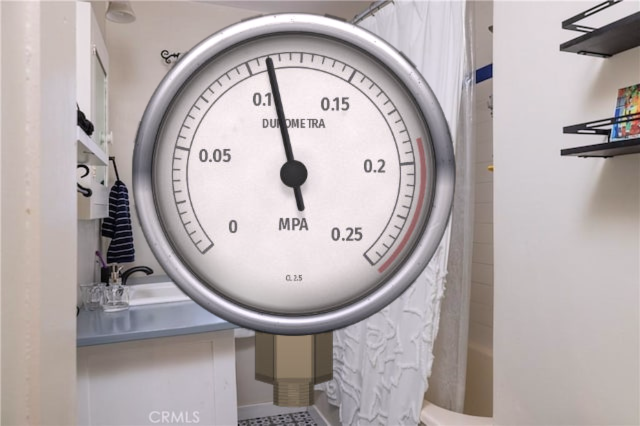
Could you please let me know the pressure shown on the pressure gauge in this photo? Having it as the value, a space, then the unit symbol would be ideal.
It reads 0.11 MPa
